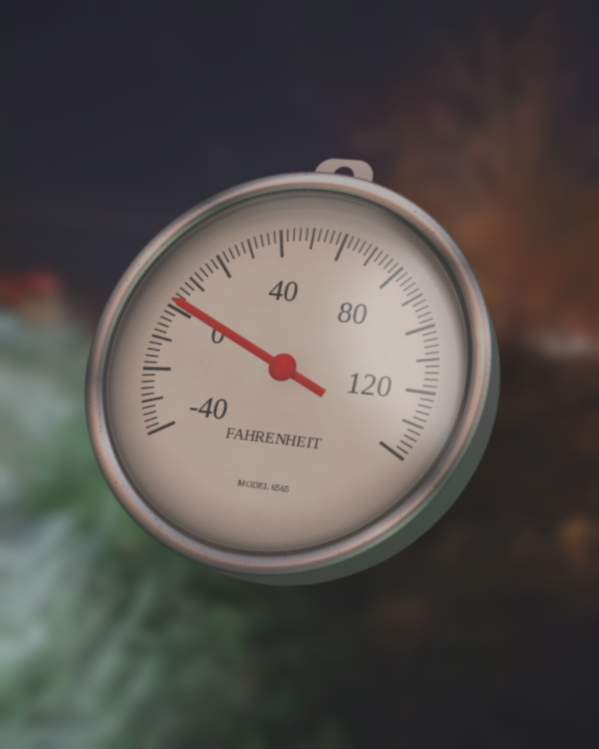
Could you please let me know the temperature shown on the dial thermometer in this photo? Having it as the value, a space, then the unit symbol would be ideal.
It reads 2 °F
